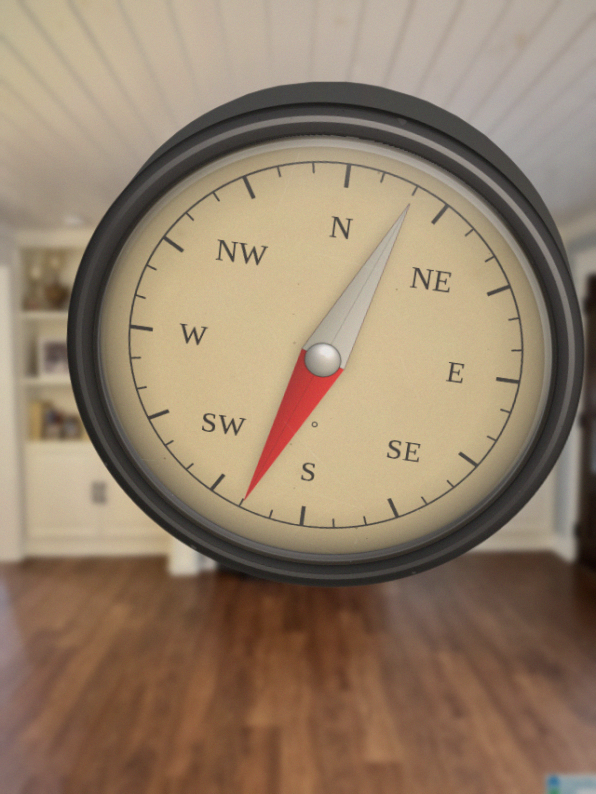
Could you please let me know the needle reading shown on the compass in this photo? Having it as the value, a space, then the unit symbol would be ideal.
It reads 200 °
